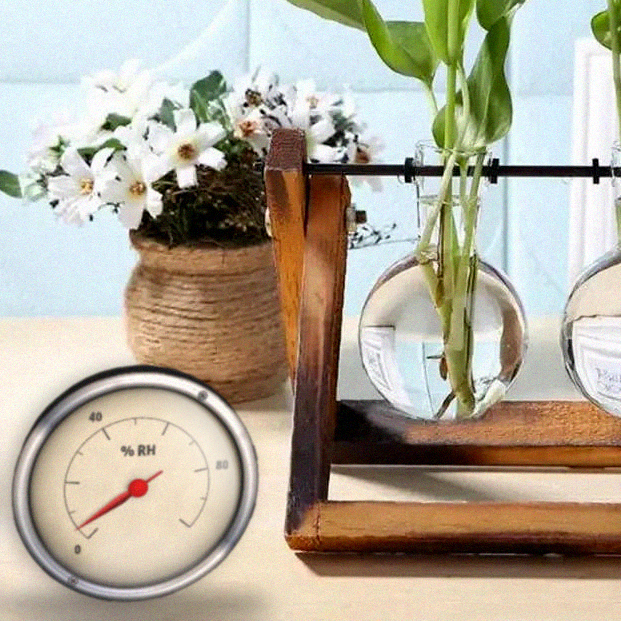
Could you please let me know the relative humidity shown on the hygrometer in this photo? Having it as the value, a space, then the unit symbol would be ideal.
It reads 5 %
